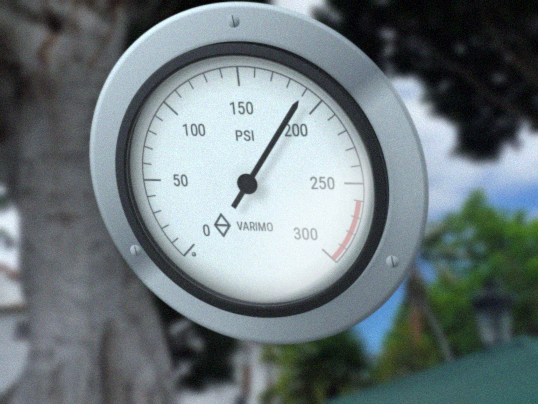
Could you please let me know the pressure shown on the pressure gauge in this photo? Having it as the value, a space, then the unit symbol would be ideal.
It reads 190 psi
